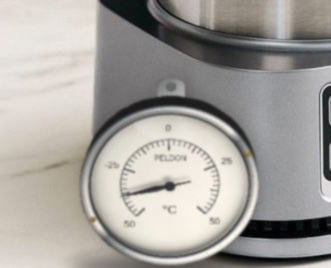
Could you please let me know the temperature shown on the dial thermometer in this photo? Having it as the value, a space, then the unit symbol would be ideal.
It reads -37.5 °C
